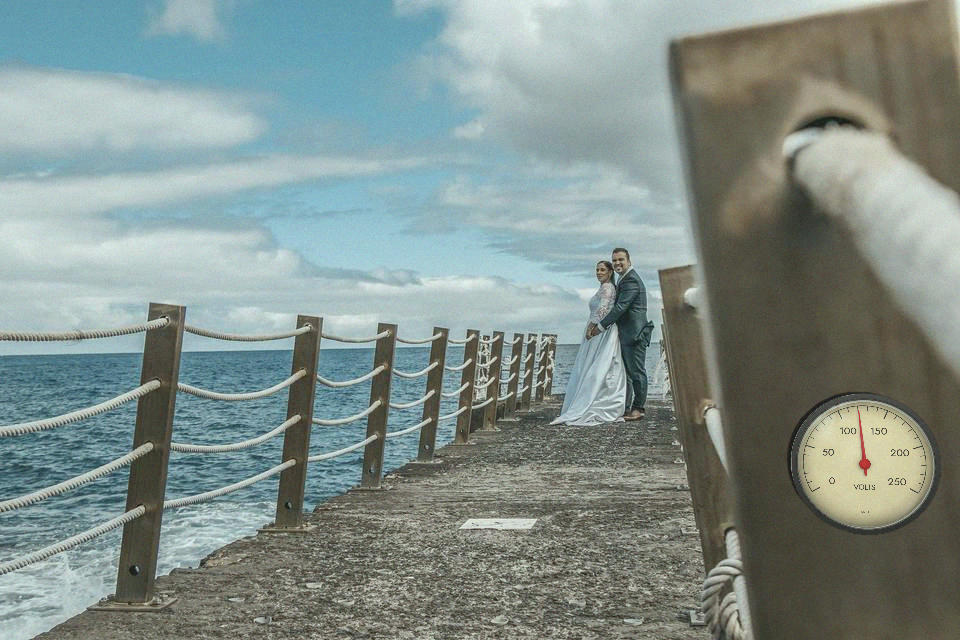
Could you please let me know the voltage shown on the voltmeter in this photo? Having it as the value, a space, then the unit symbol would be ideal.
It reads 120 V
